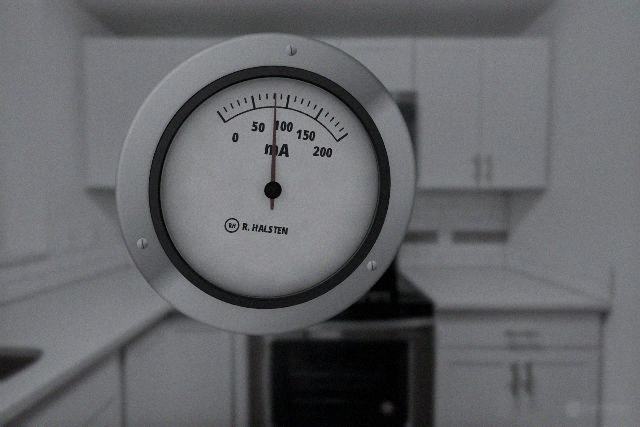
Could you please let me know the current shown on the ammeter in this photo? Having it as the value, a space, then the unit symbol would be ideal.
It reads 80 mA
